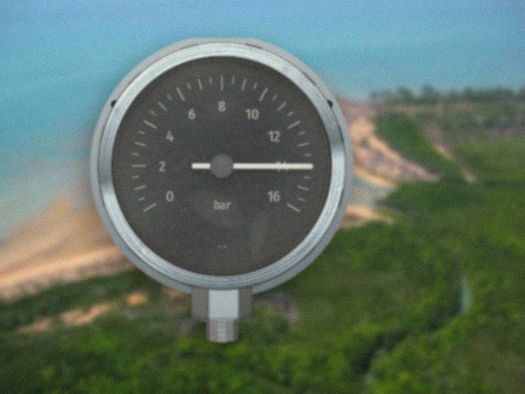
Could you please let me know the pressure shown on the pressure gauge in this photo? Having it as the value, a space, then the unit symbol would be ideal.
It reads 14 bar
